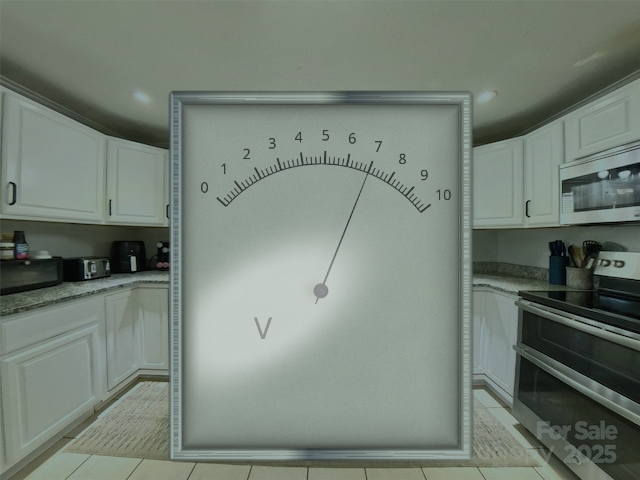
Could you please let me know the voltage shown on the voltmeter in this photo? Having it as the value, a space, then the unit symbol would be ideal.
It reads 7 V
